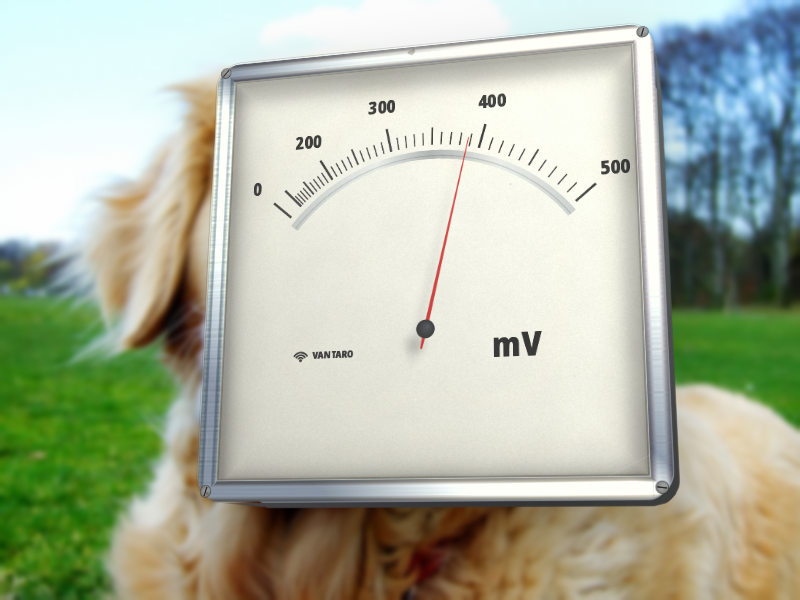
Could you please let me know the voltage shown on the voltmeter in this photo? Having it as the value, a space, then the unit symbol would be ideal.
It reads 390 mV
